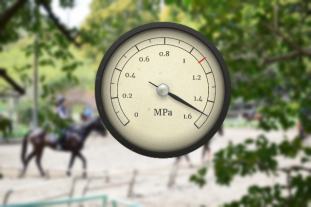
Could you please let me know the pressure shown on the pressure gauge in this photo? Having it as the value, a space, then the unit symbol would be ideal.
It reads 1.5 MPa
